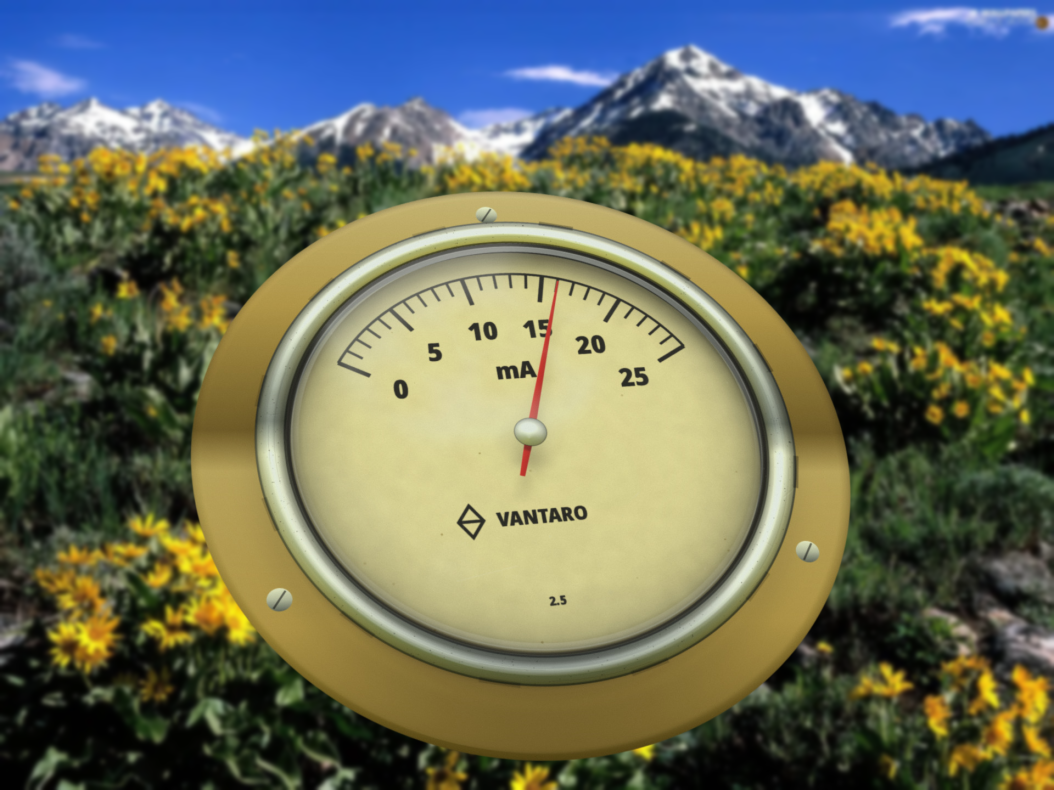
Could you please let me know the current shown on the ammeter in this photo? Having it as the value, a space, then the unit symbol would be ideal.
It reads 16 mA
